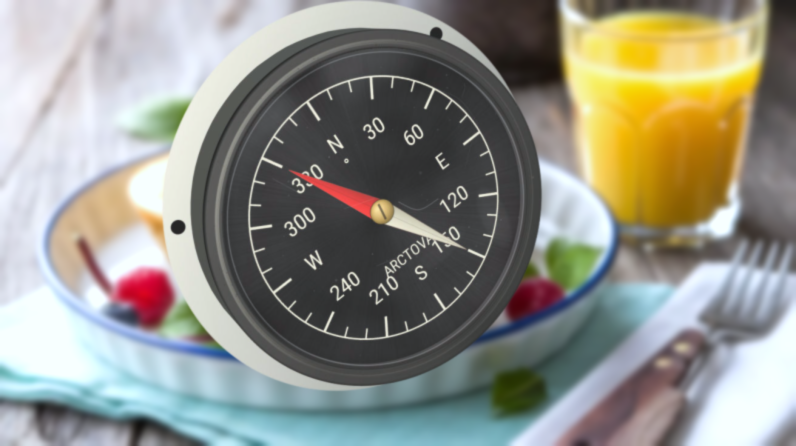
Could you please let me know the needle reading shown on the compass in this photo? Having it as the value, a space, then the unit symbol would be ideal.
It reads 330 °
